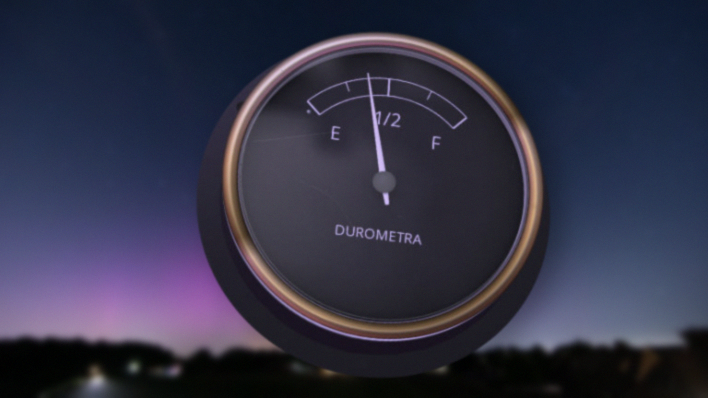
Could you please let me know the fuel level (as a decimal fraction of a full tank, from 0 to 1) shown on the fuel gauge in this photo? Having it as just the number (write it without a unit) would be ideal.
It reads 0.375
